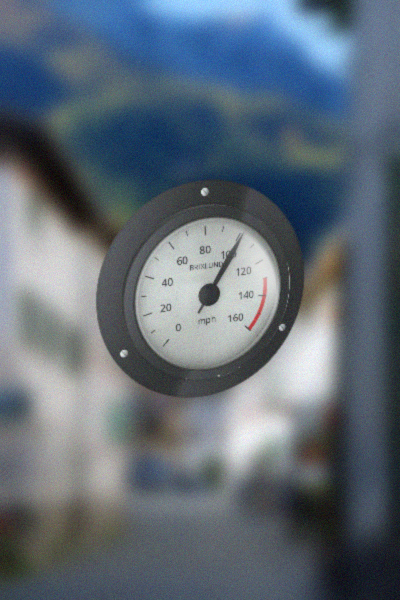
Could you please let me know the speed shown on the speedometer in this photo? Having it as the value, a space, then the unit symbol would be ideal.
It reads 100 mph
